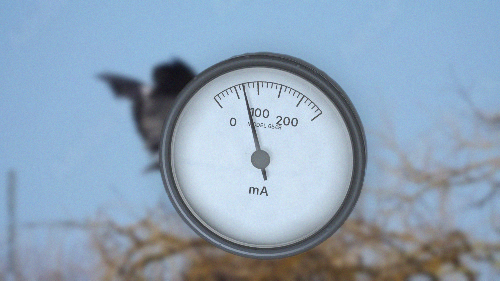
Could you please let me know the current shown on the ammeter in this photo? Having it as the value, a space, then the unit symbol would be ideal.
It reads 70 mA
